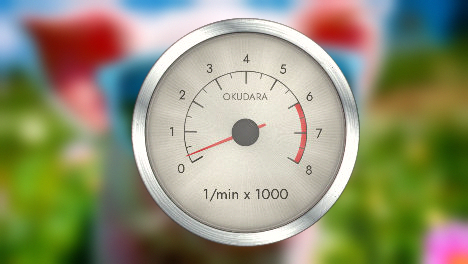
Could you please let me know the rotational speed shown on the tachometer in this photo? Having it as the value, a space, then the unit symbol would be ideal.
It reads 250 rpm
